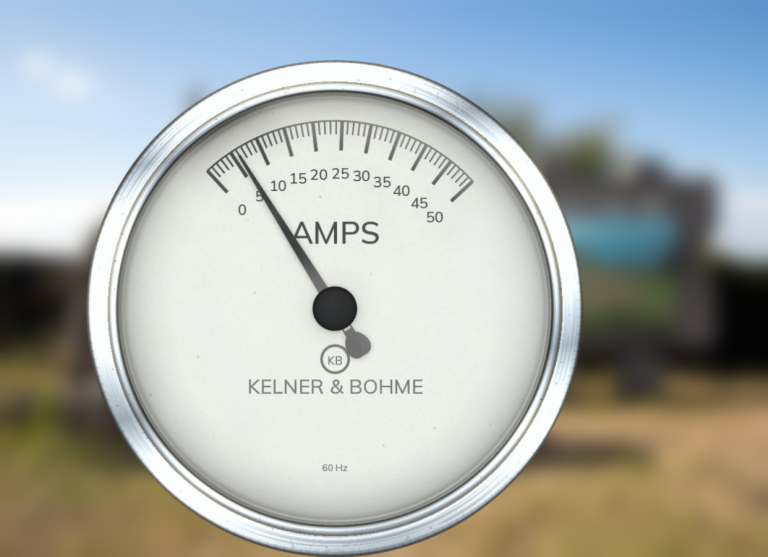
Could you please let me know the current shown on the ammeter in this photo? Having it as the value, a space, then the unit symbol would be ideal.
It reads 6 A
